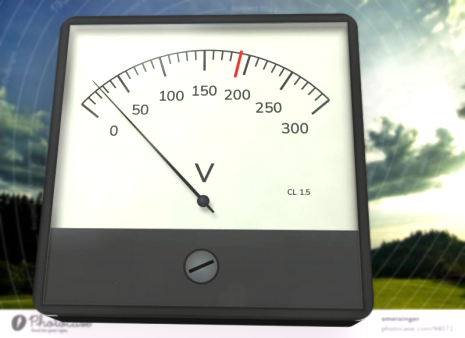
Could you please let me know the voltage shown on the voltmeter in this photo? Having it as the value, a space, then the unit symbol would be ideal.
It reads 25 V
